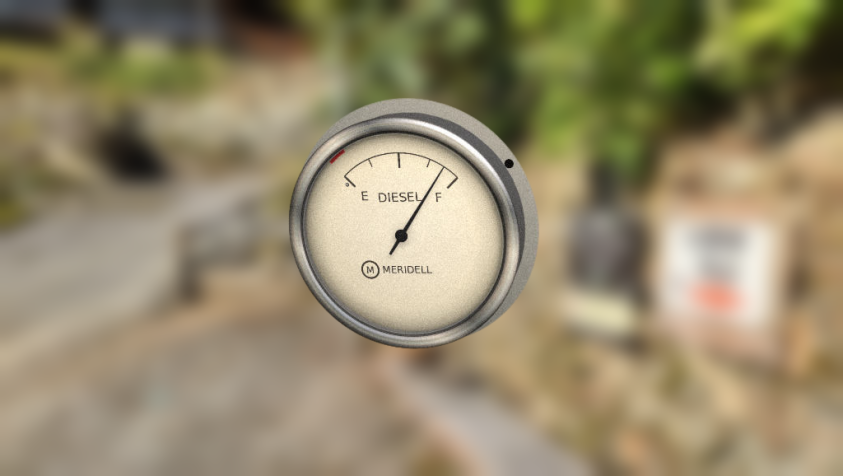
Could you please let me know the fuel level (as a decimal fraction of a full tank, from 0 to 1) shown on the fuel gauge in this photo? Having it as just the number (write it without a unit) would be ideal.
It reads 0.875
